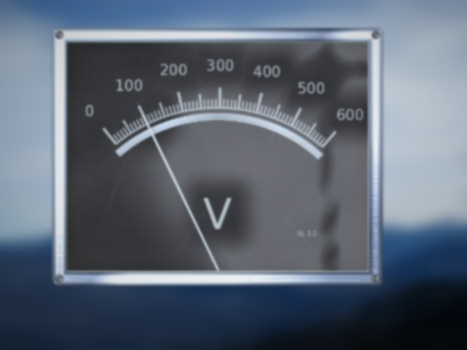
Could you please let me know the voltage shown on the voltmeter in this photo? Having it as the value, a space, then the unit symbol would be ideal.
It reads 100 V
